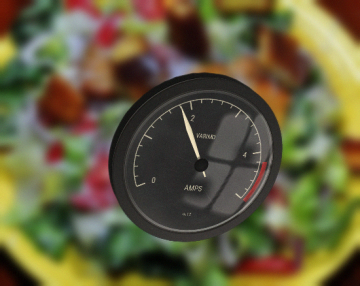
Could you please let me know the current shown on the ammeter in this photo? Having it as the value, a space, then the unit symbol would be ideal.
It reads 1.8 A
